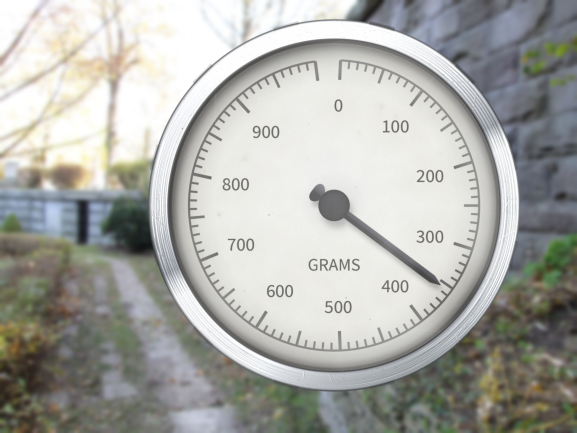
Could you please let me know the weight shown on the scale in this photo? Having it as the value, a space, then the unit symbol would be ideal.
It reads 355 g
